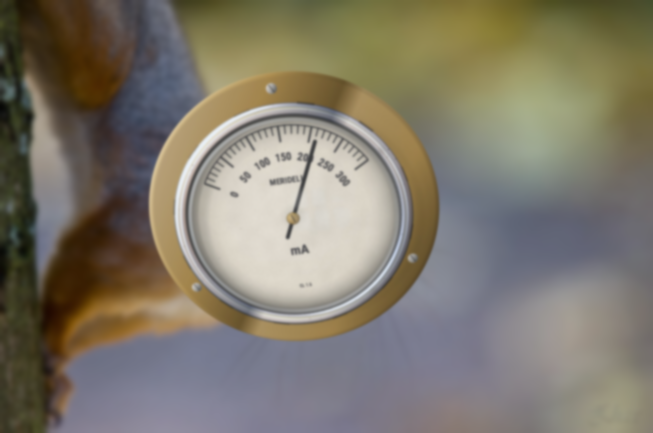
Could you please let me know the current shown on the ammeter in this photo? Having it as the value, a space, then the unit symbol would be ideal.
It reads 210 mA
